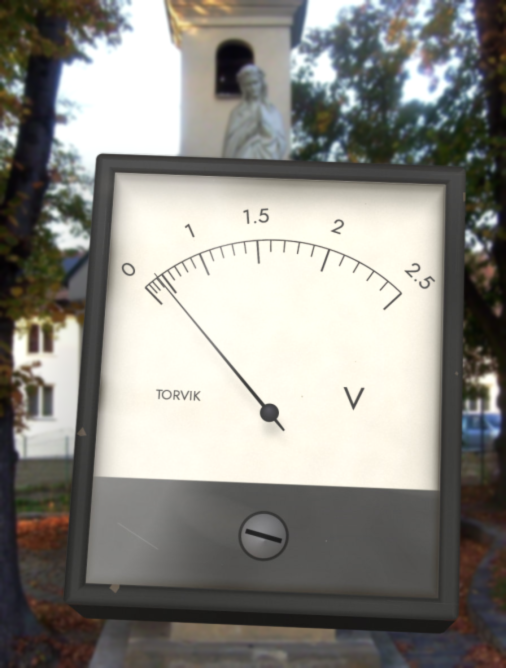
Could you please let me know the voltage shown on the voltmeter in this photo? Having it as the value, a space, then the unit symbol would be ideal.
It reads 0.4 V
